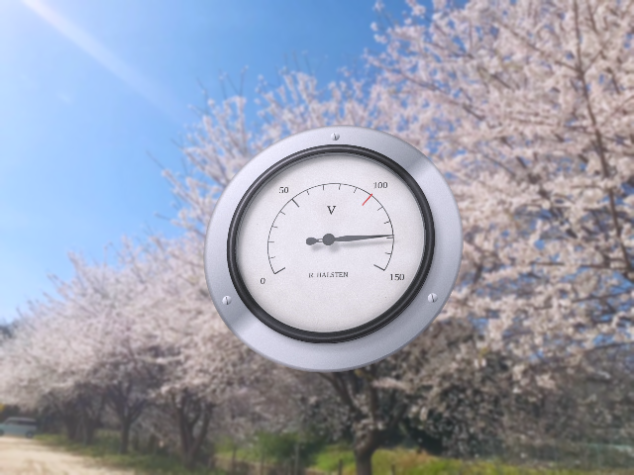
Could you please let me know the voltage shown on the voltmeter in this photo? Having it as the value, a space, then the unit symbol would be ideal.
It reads 130 V
